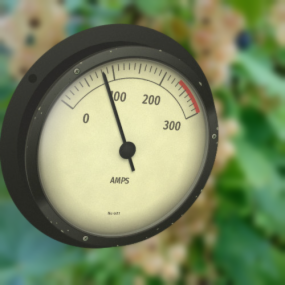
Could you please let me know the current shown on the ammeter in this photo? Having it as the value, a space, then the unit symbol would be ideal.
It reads 80 A
